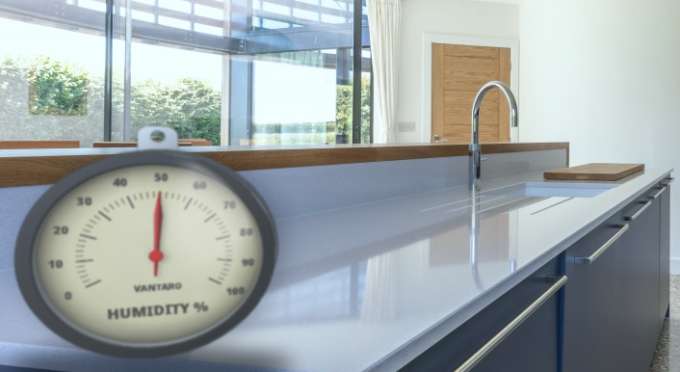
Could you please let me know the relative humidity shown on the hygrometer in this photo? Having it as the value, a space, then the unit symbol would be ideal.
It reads 50 %
